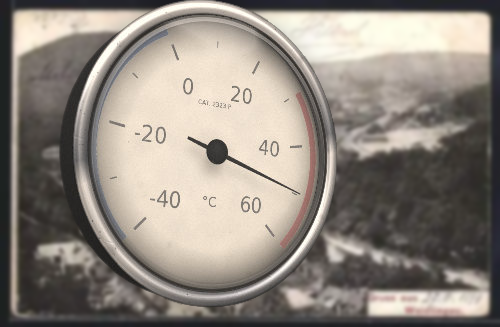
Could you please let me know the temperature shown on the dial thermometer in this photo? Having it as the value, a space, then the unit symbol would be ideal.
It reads 50 °C
